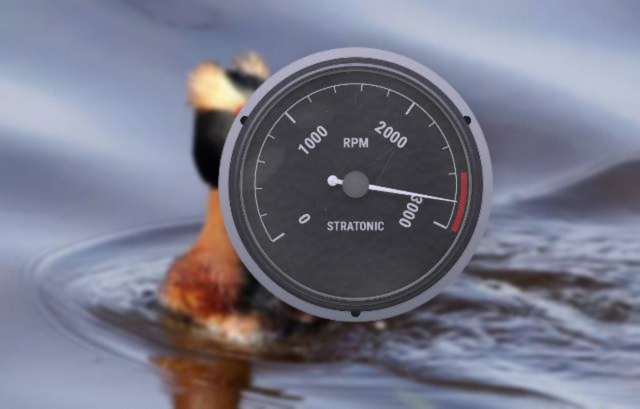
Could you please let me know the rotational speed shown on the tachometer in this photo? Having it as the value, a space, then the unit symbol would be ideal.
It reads 2800 rpm
